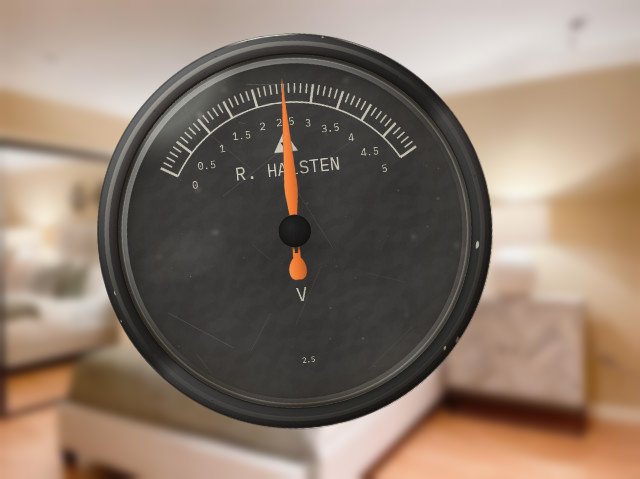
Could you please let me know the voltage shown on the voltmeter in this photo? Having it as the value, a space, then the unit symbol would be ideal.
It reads 2.5 V
